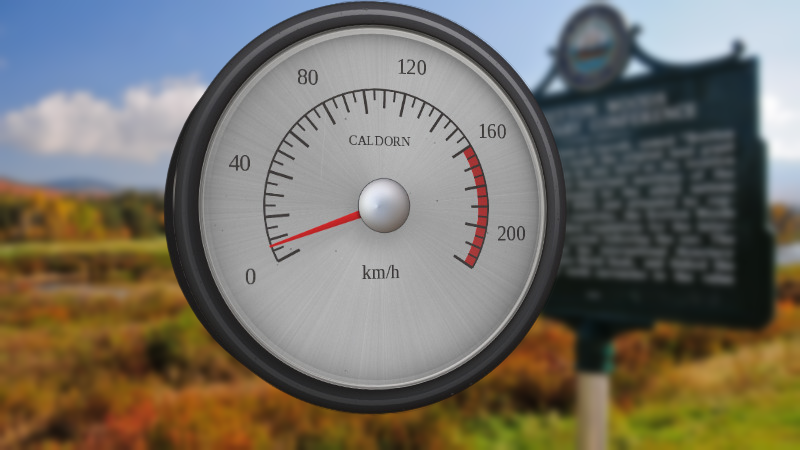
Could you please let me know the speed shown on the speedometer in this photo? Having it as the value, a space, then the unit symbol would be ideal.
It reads 7.5 km/h
